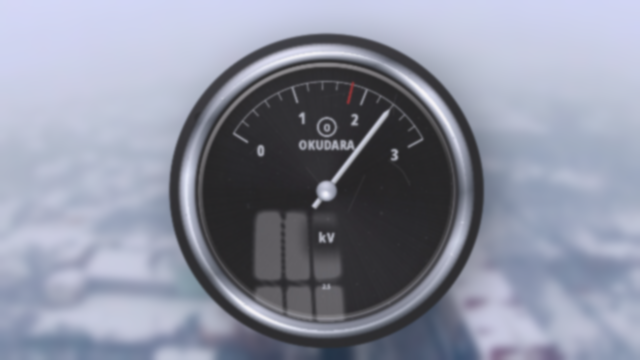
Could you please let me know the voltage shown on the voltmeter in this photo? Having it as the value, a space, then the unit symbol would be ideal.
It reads 2.4 kV
